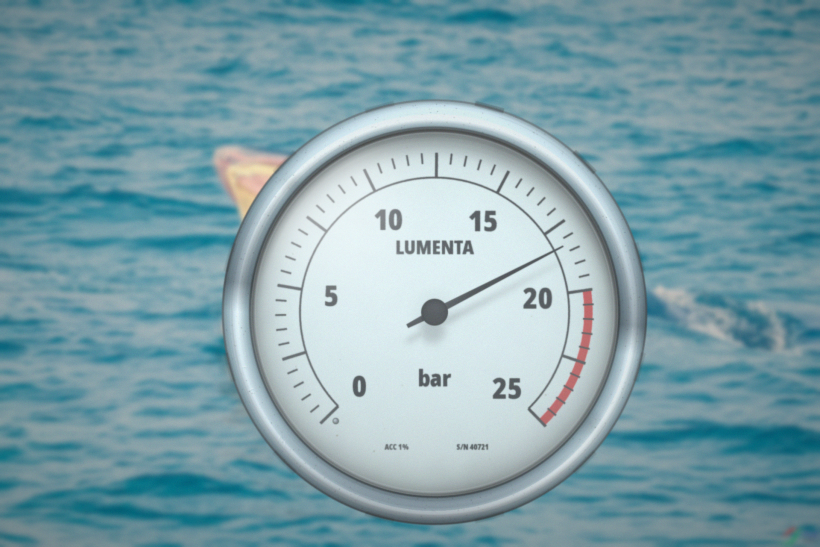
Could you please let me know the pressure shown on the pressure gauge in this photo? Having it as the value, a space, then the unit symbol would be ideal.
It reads 18.25 bar
